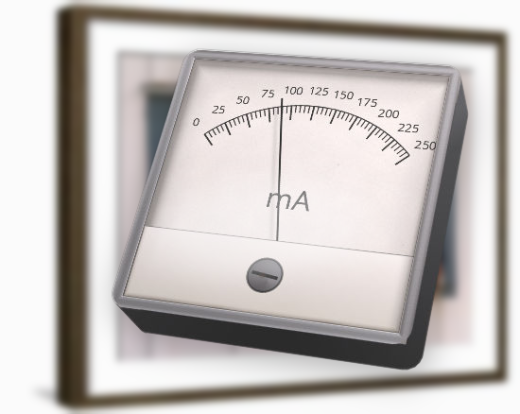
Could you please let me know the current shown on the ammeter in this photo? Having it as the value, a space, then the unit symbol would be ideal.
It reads 90 mA
